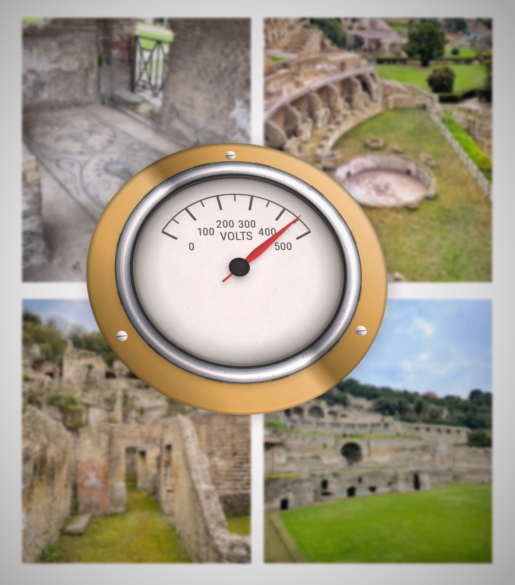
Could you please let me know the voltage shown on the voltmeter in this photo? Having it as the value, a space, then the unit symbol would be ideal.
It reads 450 V
